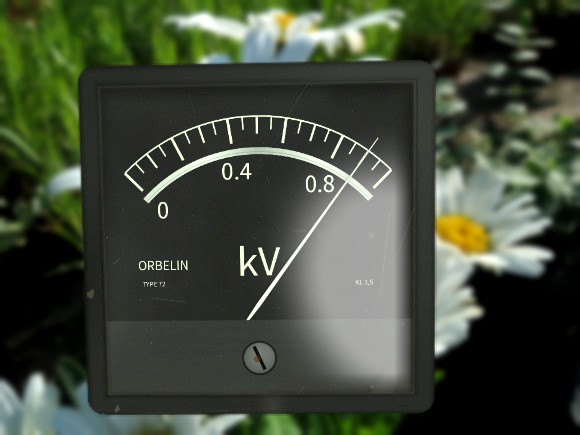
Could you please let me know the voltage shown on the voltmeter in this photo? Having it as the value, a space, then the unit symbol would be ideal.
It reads 0.9 kV
